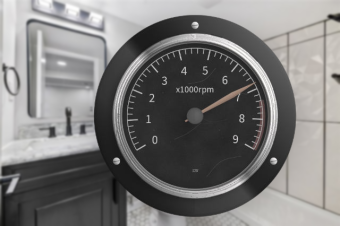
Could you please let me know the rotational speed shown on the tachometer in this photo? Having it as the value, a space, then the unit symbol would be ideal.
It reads 6800 rpm
